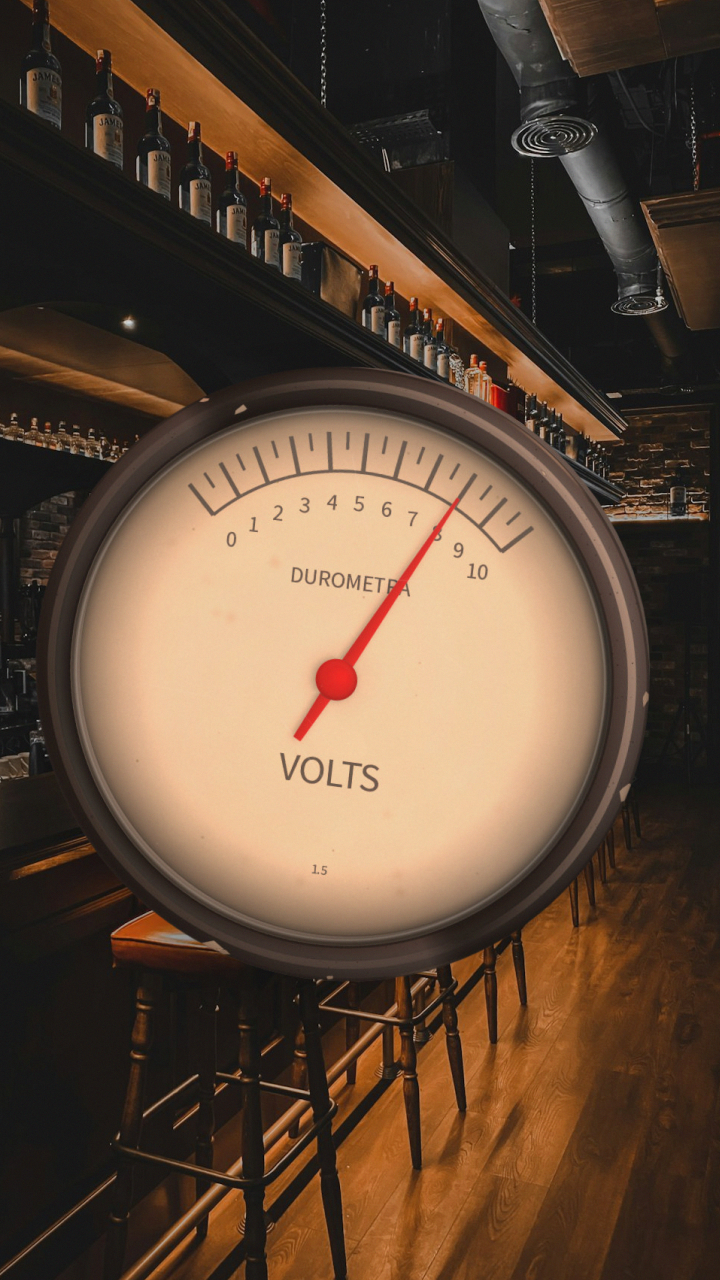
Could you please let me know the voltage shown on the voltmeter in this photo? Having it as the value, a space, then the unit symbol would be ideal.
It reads 8 V
